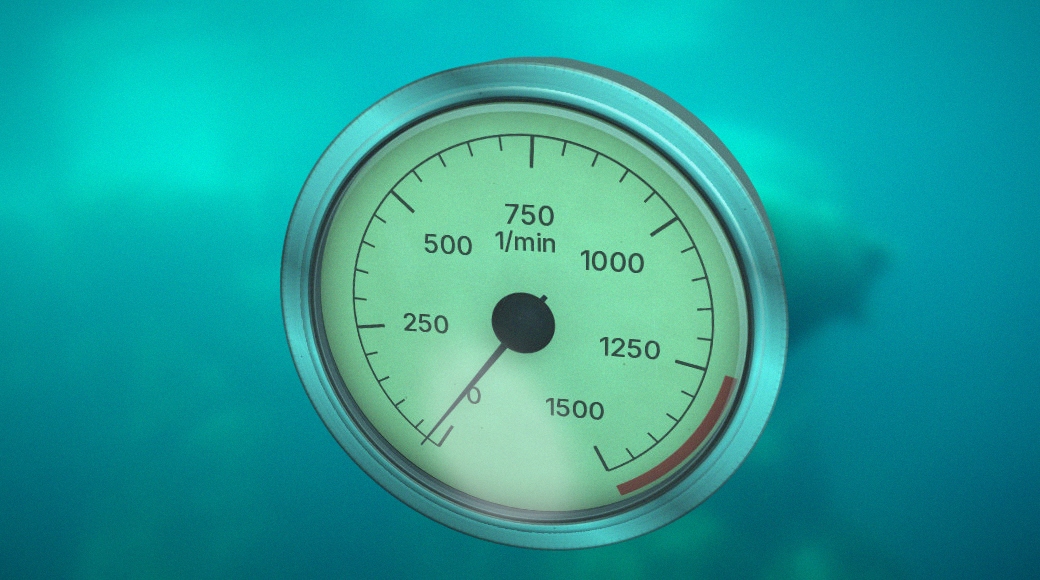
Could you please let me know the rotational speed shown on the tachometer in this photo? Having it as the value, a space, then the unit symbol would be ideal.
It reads 25 rpm
